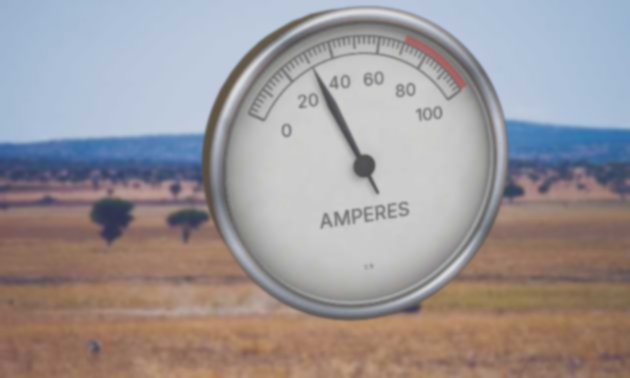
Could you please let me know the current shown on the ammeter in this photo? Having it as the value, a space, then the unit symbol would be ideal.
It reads 30 A
